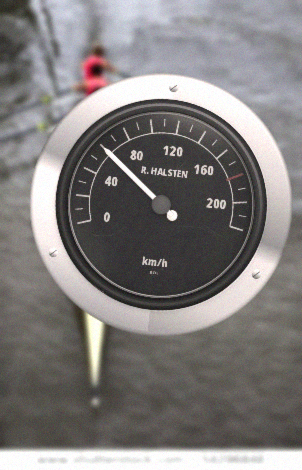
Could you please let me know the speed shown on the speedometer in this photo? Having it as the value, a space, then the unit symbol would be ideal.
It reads 60 km/h
